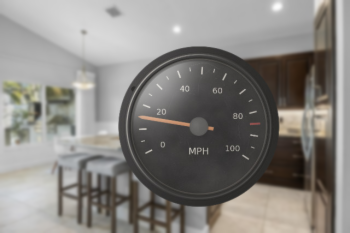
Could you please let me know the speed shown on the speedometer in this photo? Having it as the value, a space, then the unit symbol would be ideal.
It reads 15 mph
